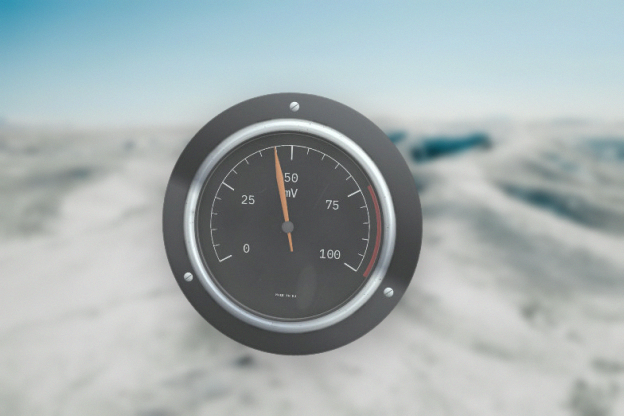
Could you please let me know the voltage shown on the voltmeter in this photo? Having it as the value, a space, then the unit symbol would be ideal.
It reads 45 mV
